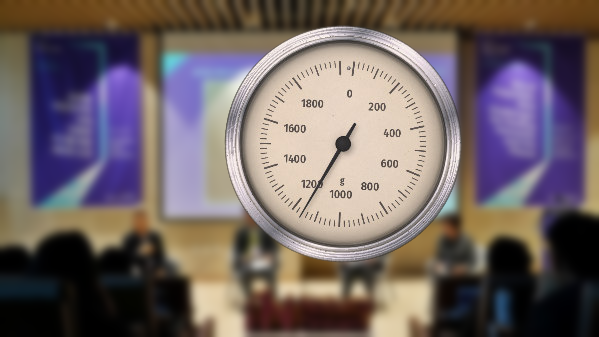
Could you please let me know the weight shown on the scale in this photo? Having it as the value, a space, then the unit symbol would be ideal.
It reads 1160 g
